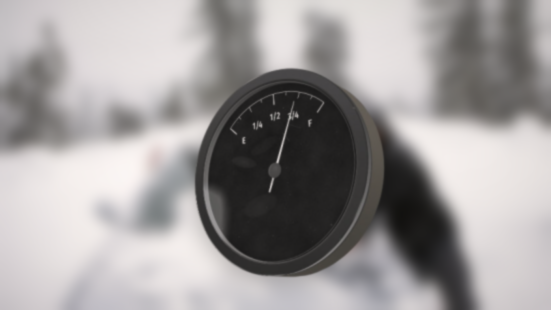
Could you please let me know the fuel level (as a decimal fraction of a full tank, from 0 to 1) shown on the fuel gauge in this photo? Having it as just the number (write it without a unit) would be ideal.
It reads 0.75
